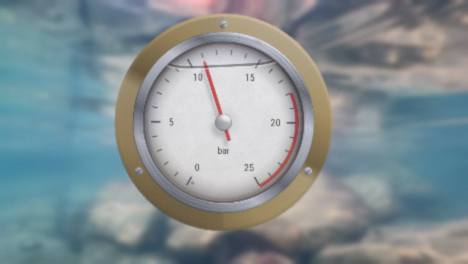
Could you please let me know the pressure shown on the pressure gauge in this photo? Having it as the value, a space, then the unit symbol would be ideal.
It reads 11 bar
